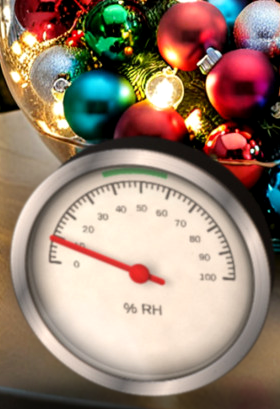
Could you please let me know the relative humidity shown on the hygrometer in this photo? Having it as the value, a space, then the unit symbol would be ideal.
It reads 10 %
